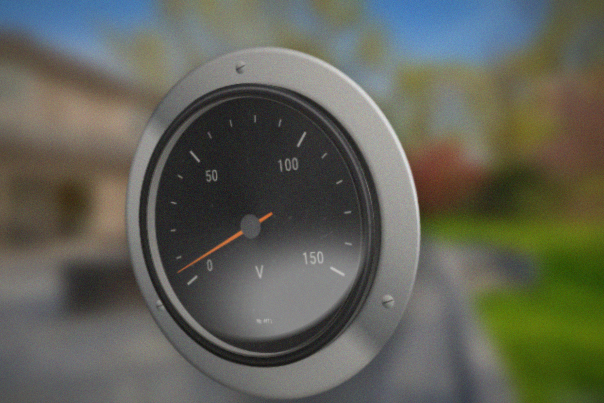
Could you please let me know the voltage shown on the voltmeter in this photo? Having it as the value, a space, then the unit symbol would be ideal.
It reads 5 V
